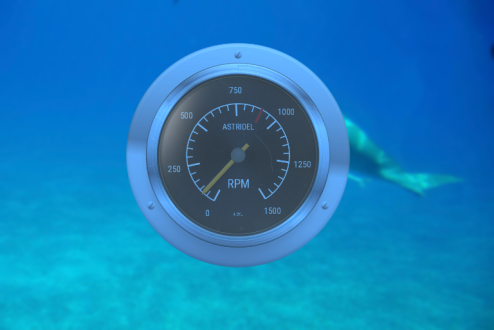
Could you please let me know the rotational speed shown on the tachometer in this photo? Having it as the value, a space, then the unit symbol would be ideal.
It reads 75 rpm
